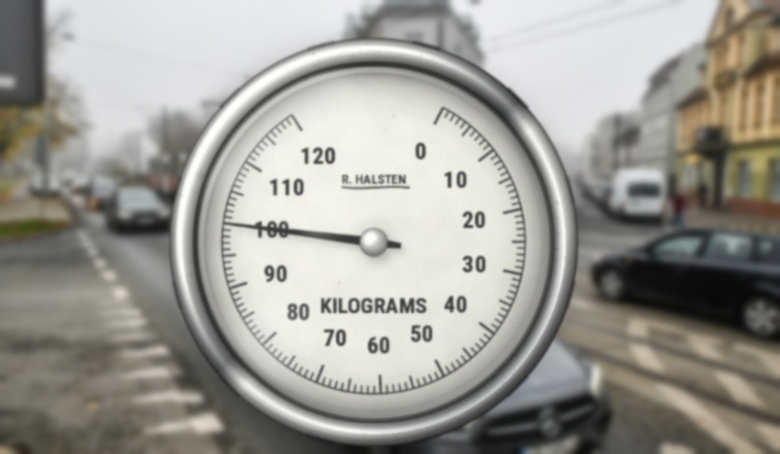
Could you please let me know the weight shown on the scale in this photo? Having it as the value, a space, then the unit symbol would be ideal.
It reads 100 kg
